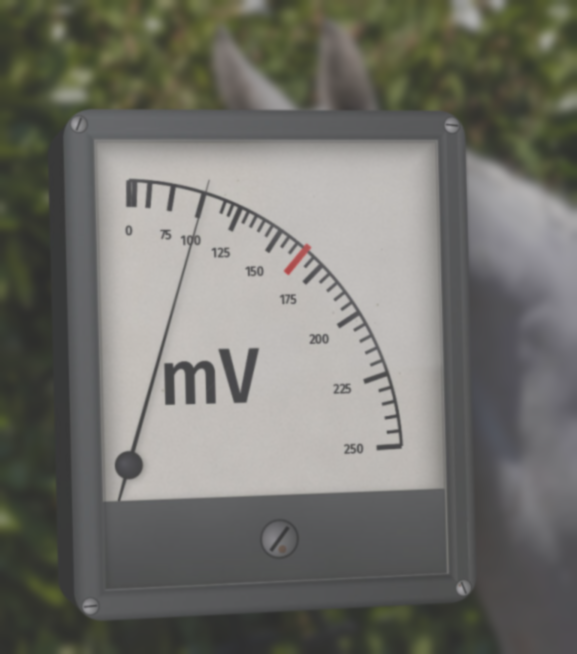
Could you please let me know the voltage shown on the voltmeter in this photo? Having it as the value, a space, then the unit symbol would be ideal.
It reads 100 mV
